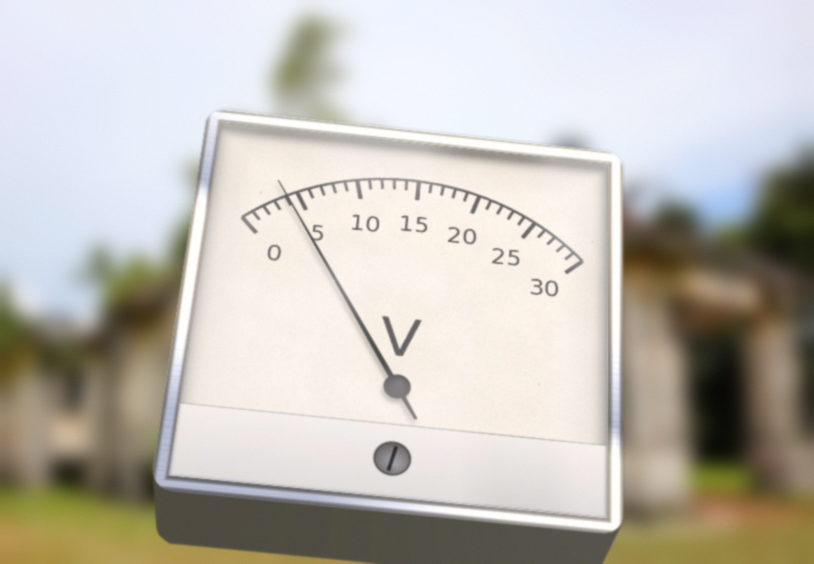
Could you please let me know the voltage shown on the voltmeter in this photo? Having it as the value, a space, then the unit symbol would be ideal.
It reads 4 V
